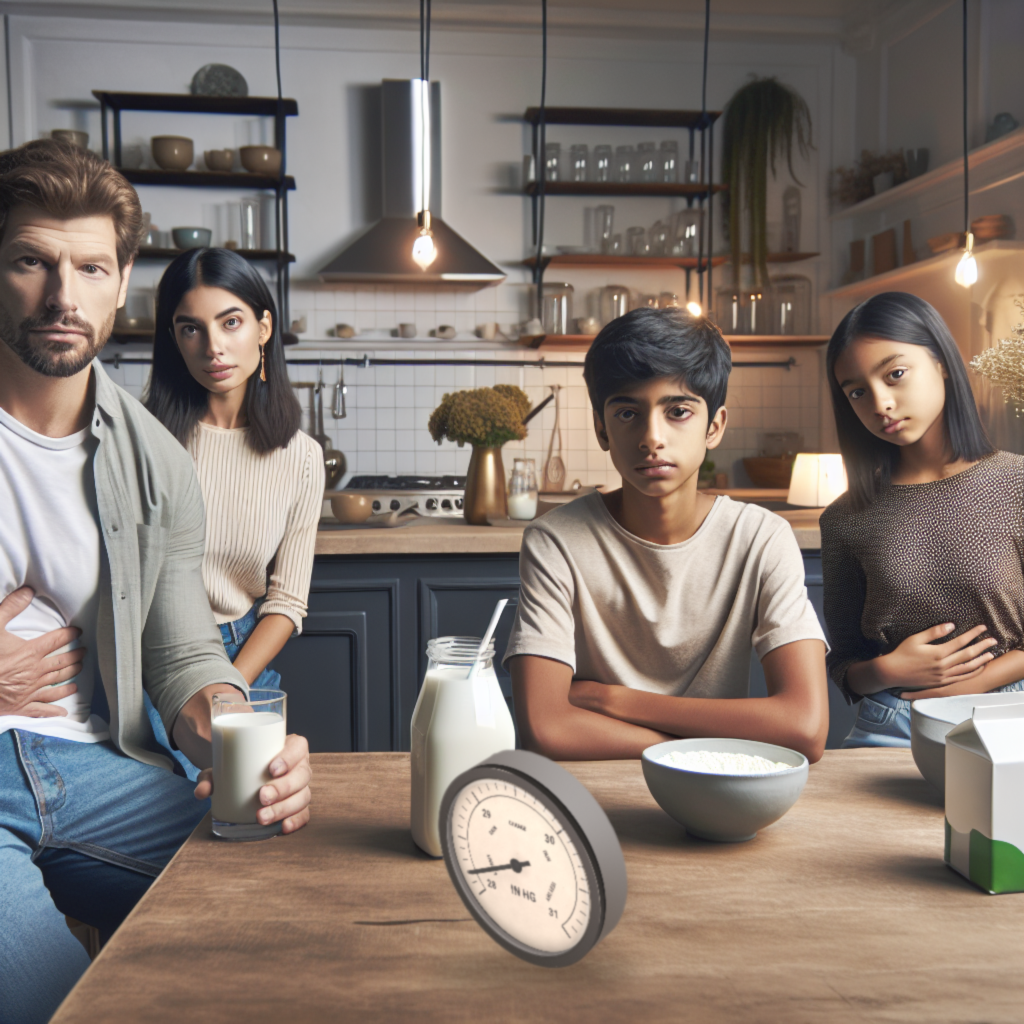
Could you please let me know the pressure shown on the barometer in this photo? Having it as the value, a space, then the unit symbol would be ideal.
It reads 28.2 inHg
